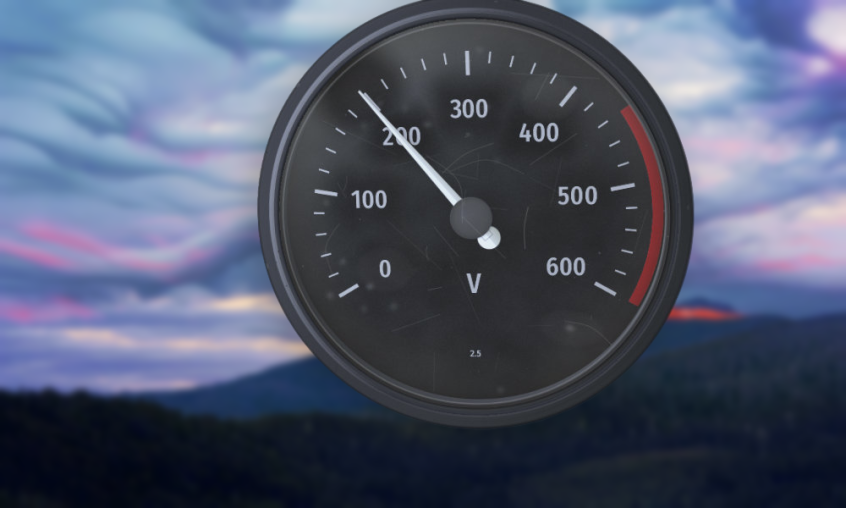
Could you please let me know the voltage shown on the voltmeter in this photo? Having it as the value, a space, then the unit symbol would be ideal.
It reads 200 V
